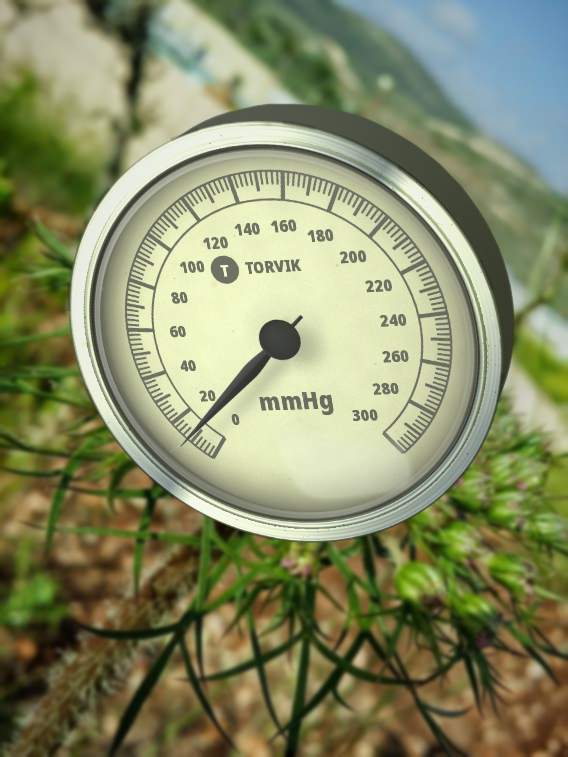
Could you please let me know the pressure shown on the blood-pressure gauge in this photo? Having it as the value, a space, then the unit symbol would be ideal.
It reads 12 mmHg
